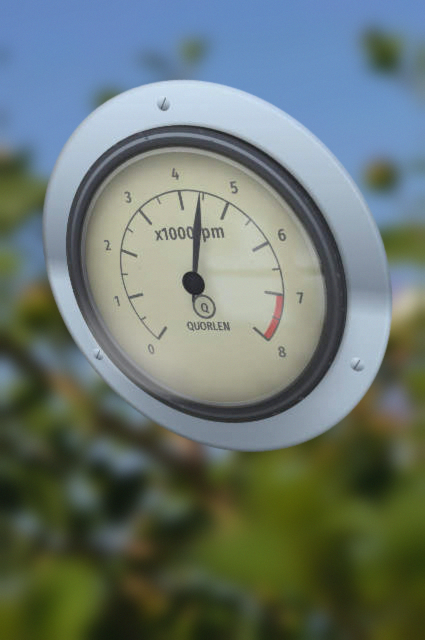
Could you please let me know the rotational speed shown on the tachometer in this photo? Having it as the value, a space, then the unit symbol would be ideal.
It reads 4500 rpm
